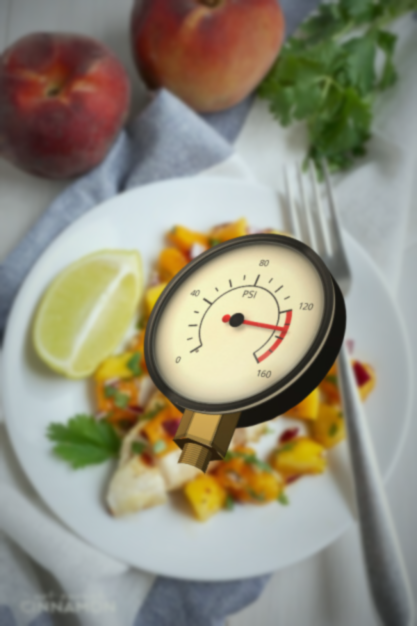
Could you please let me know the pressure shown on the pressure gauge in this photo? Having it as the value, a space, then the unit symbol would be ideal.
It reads 135 psi
